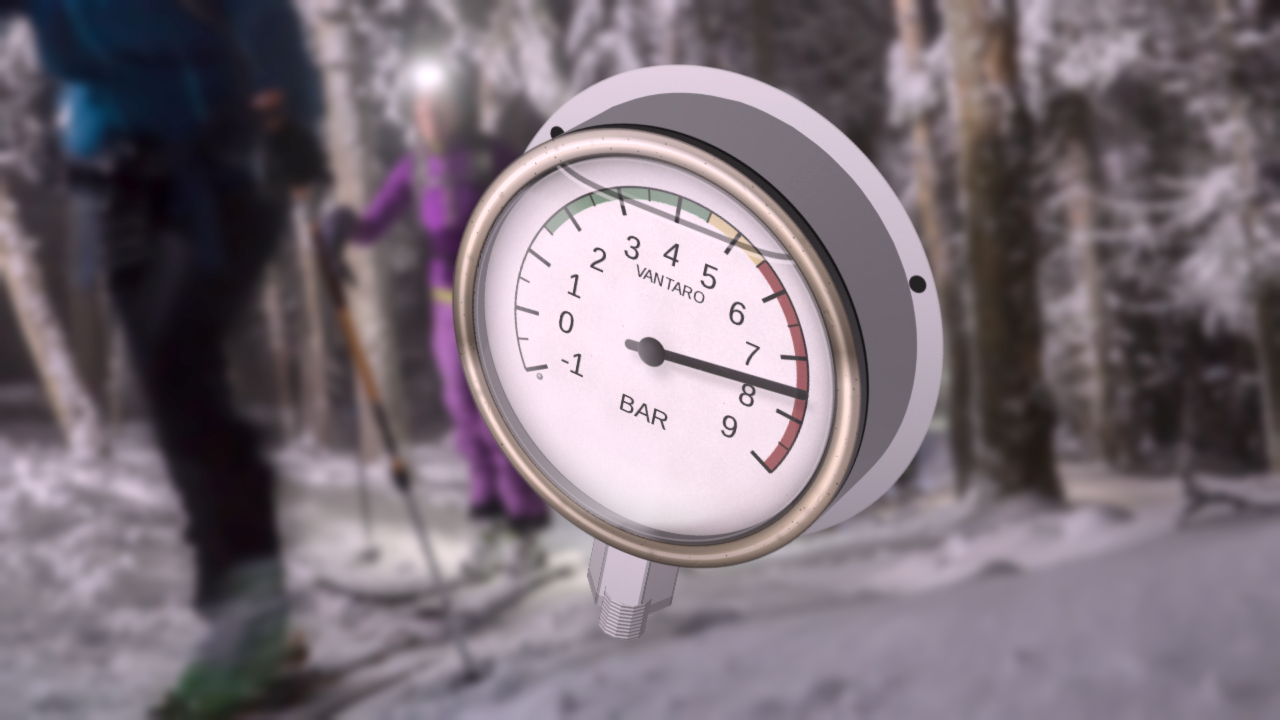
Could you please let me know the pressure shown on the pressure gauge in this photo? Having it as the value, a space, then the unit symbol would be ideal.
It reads 7.5 bar
